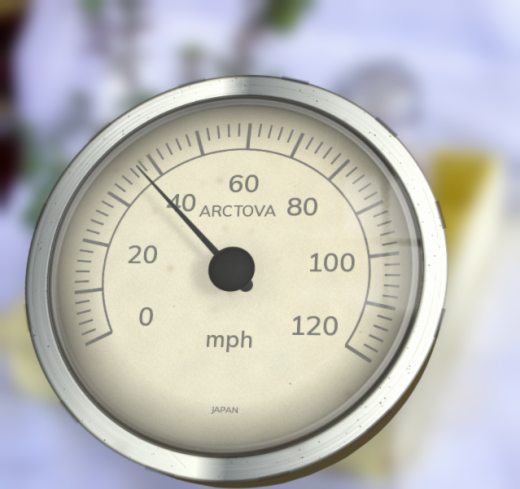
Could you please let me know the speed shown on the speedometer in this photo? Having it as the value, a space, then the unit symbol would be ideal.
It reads 37 mph
